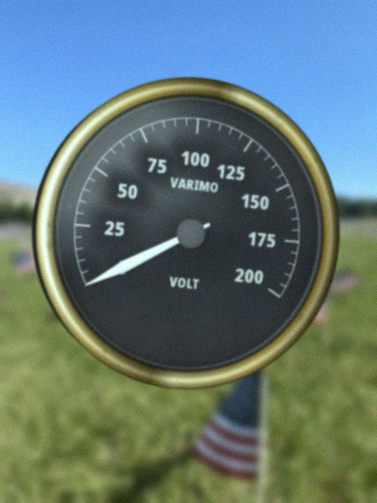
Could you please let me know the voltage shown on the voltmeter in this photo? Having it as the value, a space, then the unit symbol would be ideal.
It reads 0 V
